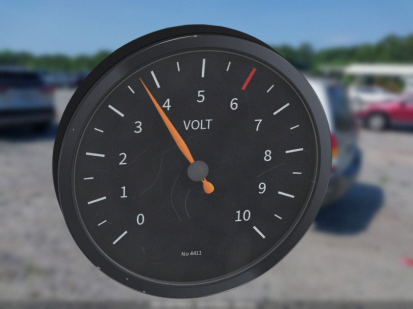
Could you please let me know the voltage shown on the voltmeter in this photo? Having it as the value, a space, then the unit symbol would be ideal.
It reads 3.75 V
